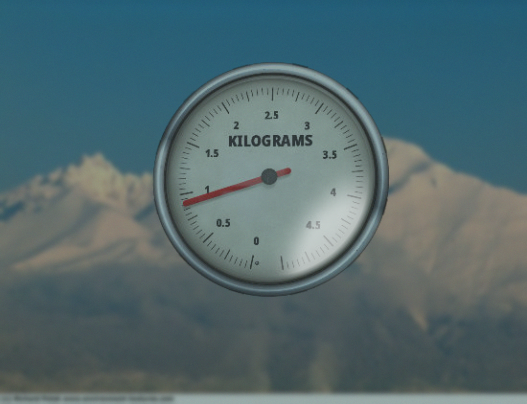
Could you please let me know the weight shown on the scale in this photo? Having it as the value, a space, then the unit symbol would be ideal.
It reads 0.9 kg
